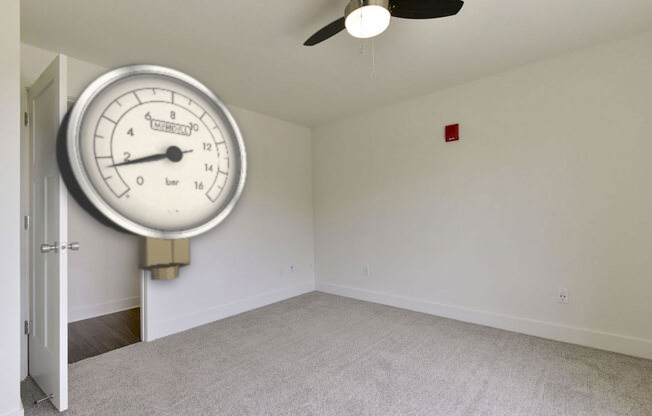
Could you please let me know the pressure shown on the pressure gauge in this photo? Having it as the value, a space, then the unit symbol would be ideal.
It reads 1.5 bar
